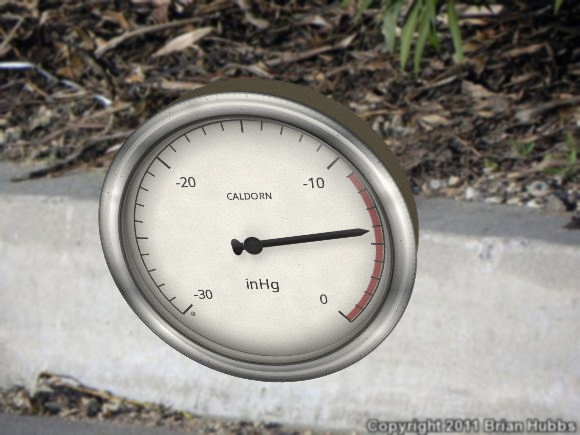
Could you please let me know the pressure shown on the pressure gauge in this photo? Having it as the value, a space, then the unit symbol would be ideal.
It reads -6 inHg
